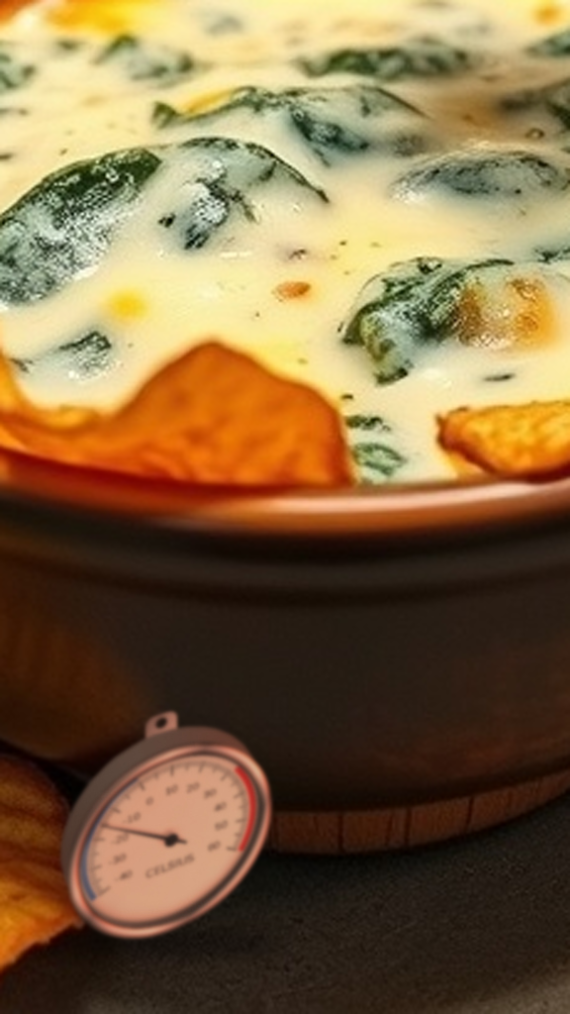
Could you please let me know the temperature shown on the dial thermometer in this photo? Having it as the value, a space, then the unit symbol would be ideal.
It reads -15 °C
